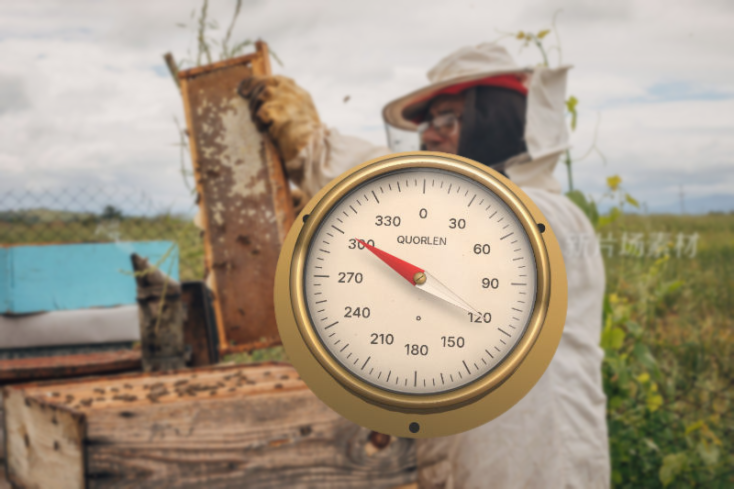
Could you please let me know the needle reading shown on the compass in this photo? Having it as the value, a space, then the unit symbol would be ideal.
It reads 300 °
